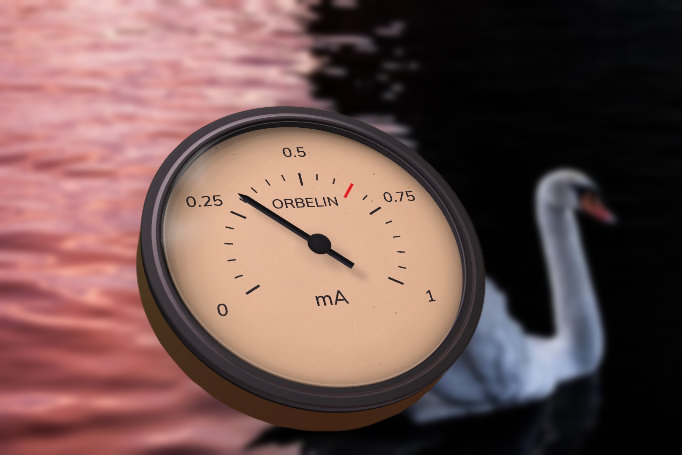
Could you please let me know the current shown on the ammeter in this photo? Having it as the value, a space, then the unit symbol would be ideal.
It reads 0.3 mA
